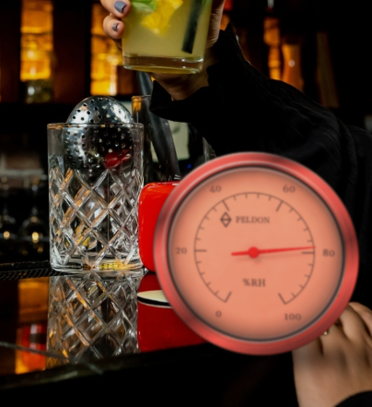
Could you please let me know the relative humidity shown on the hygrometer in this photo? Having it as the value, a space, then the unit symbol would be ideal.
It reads 78 %
